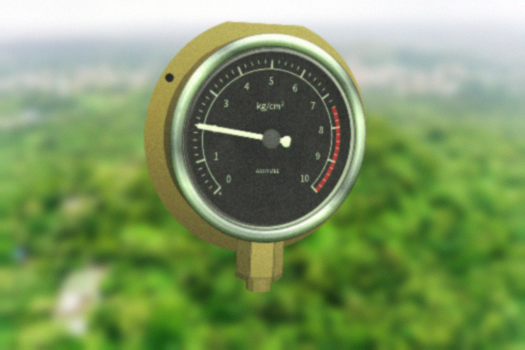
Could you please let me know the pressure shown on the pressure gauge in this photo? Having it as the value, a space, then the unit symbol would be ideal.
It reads 2 kg/cm²
